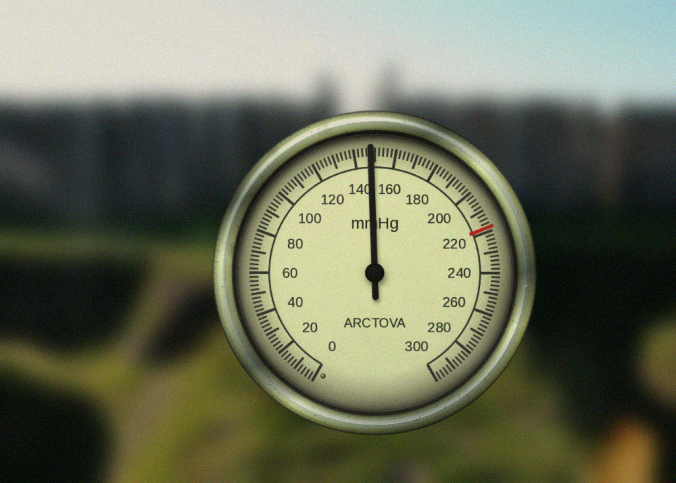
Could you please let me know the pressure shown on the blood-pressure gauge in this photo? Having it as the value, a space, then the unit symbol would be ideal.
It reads 148 mmHg
